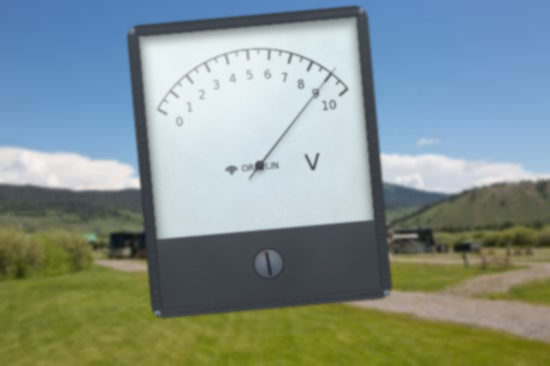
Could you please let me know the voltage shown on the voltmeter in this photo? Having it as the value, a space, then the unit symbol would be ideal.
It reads 9 V
